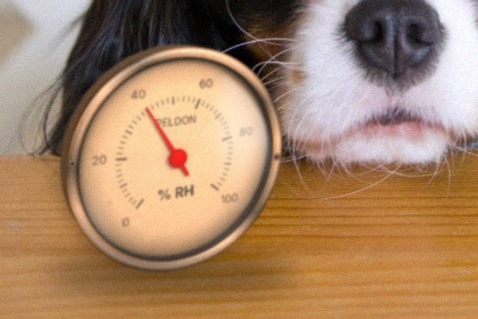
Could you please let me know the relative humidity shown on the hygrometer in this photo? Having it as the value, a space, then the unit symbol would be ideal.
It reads 40 %
